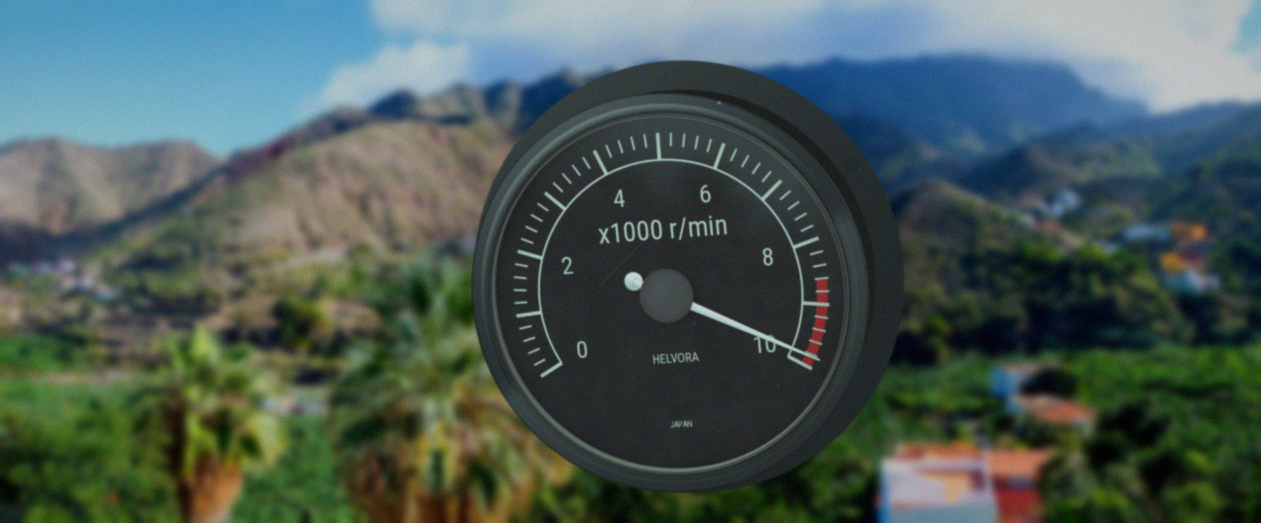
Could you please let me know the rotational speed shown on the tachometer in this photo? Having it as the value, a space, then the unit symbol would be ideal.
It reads 9800 rpm
